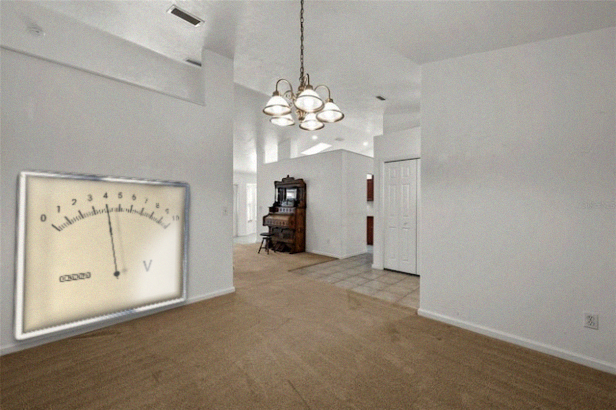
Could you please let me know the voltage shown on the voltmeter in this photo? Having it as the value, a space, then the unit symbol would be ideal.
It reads 4 V
